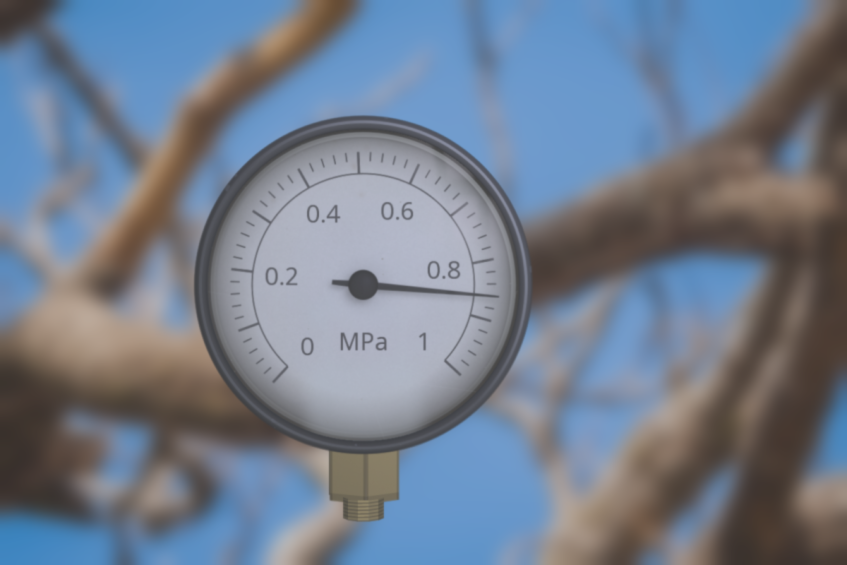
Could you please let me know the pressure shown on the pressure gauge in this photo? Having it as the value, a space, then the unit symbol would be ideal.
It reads 0.86 MPa
